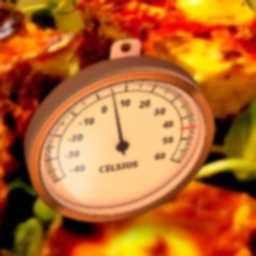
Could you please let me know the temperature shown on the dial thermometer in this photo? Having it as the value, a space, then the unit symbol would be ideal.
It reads 5 °C
